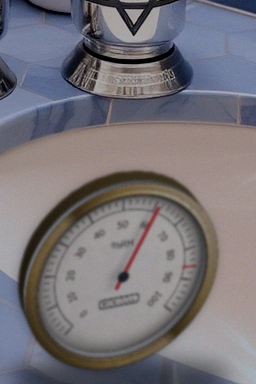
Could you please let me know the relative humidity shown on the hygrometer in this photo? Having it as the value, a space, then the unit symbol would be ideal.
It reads 60 %
